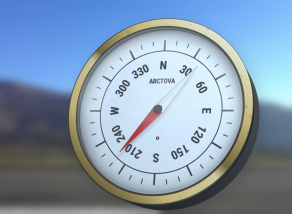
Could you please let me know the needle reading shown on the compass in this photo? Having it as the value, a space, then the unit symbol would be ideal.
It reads 220 °
